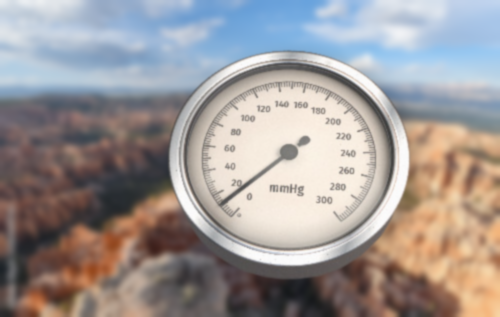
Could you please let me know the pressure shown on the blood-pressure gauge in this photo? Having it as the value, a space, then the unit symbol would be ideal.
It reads 10 mmHg
